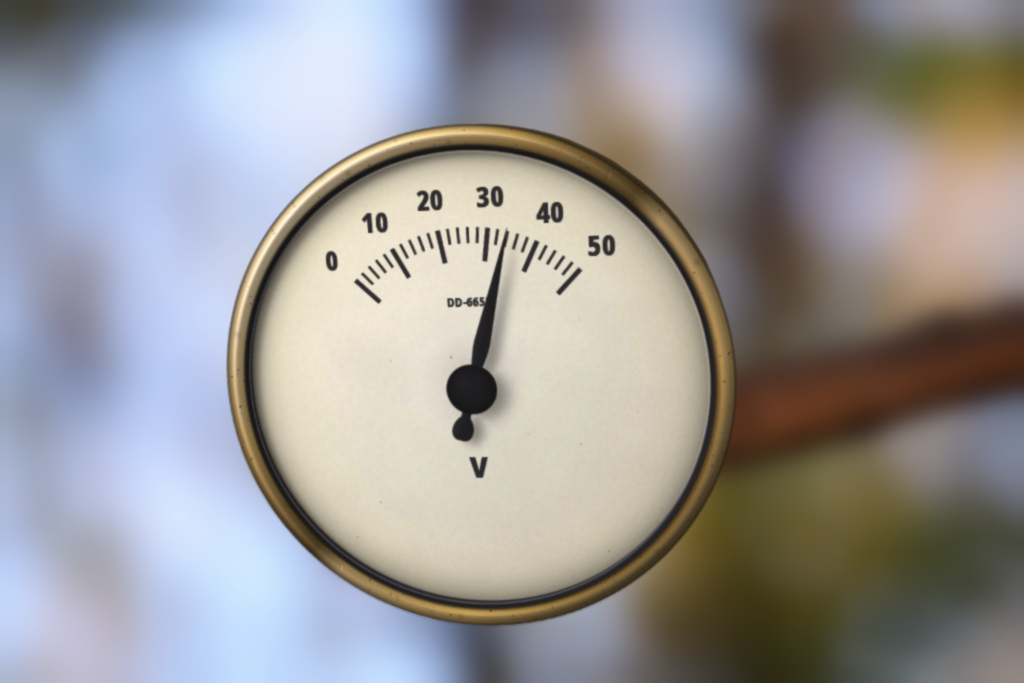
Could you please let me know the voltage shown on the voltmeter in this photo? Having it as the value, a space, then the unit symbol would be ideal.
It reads 34 V
